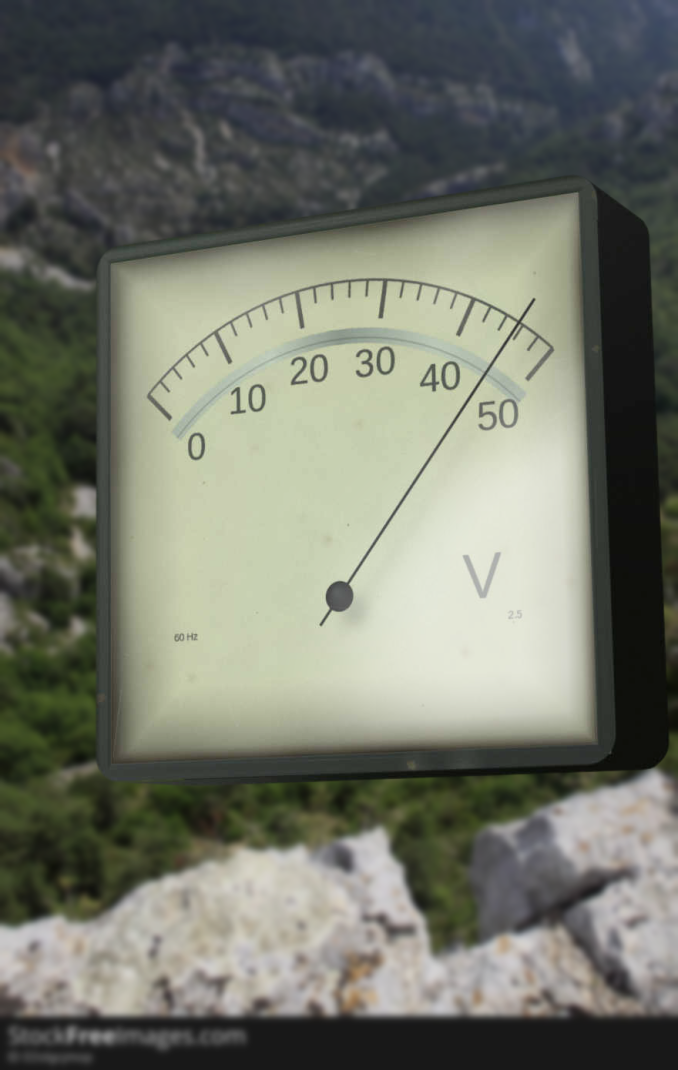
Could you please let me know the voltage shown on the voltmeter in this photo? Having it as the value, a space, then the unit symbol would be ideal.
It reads 46 V
